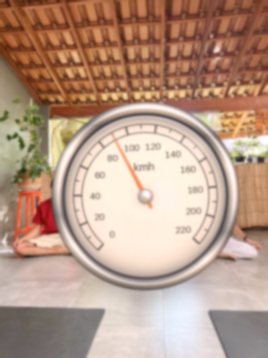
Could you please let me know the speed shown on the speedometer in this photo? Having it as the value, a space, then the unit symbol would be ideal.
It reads 90 km/h
